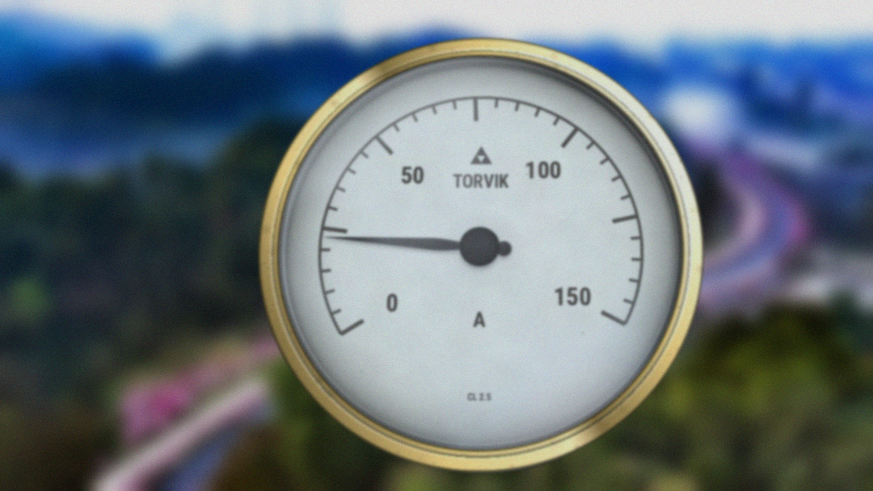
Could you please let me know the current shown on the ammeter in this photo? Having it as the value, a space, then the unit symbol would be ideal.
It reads 22.5 A
